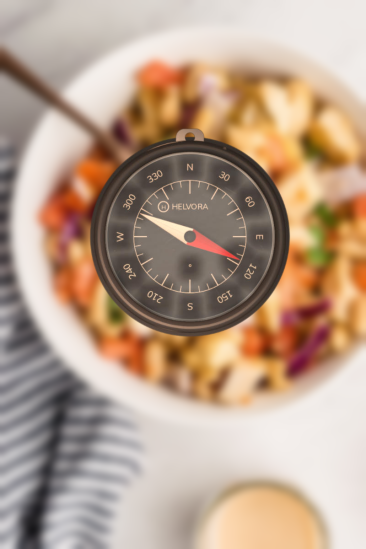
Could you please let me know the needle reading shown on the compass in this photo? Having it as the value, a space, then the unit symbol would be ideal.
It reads 115 °
